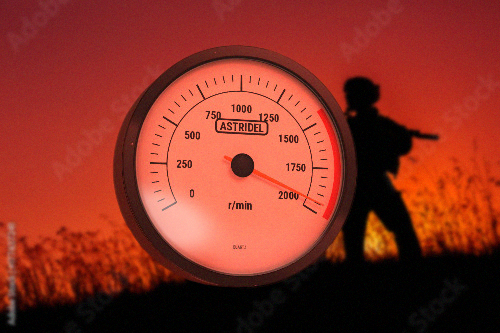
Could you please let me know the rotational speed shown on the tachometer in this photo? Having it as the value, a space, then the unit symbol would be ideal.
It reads 1950 rpm
